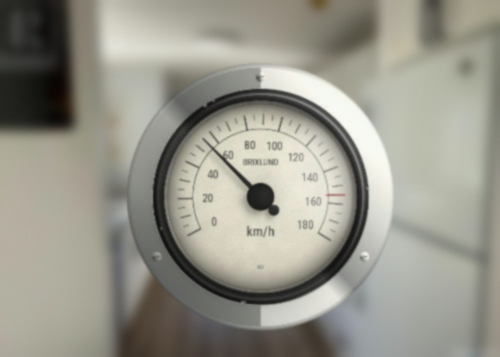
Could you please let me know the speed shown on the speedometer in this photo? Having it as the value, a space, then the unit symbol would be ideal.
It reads 55 km/h
